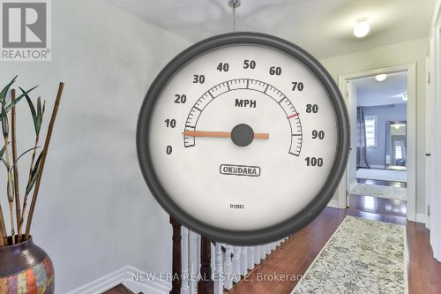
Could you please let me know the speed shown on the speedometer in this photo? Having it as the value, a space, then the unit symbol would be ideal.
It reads 6 mph
